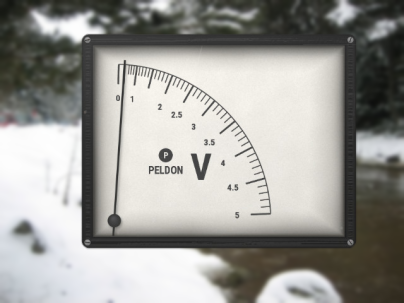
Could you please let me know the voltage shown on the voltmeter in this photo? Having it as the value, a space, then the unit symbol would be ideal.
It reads 0.5 V
